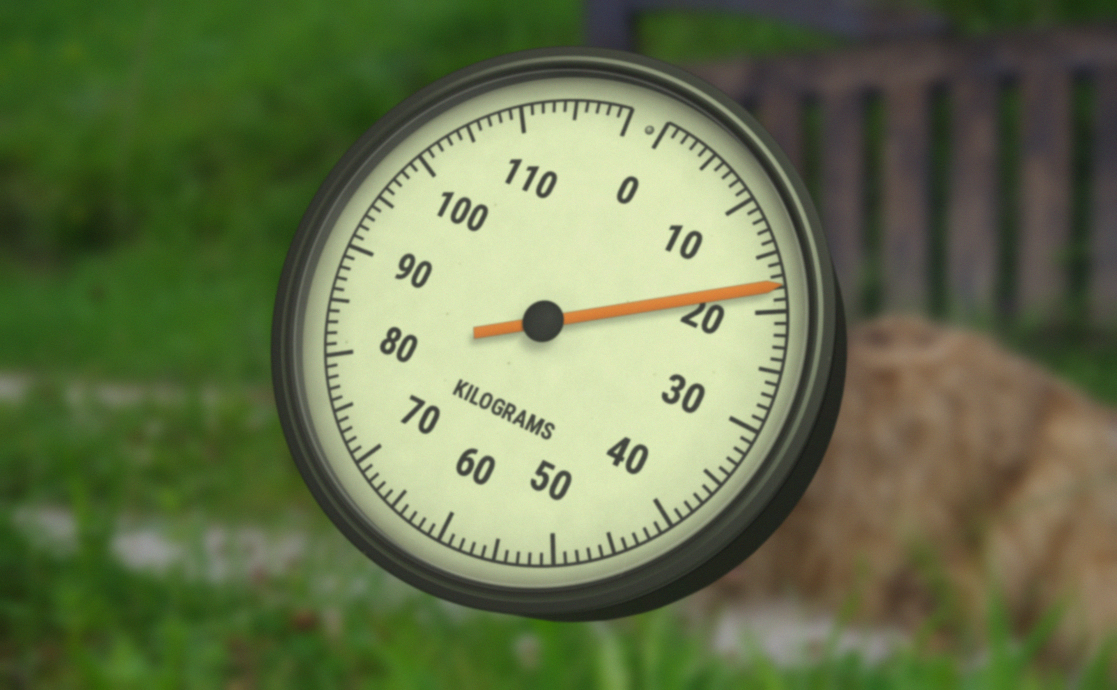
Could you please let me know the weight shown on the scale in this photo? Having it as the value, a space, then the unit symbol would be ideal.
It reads 18 kg
